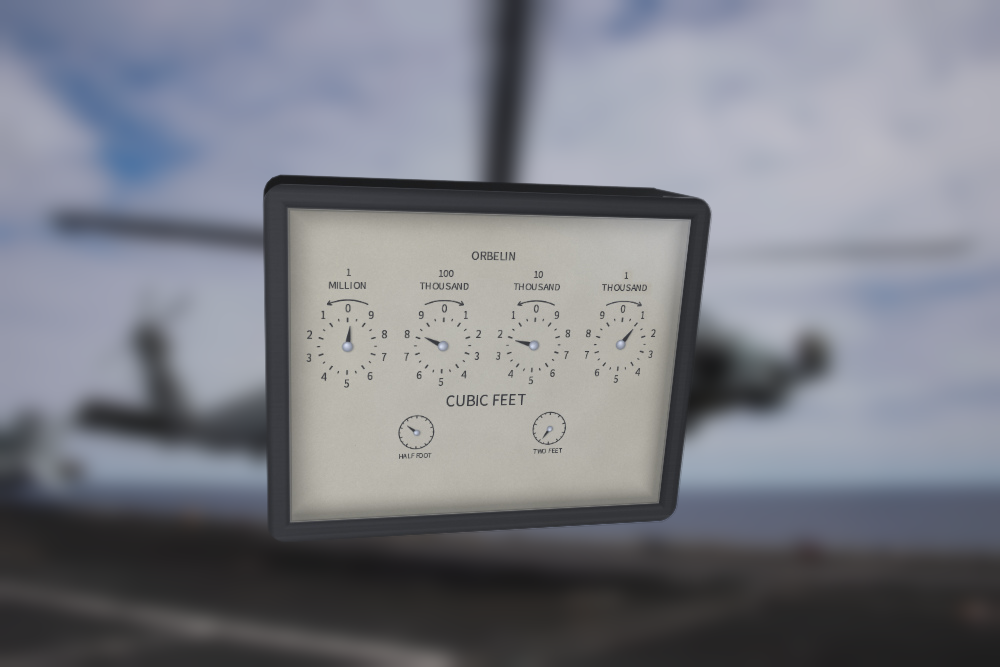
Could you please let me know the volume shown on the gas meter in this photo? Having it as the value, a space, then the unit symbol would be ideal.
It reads 982100 ft³
